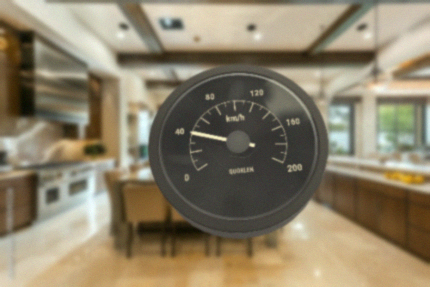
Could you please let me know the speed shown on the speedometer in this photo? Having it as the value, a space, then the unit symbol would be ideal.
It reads 40 km/h
